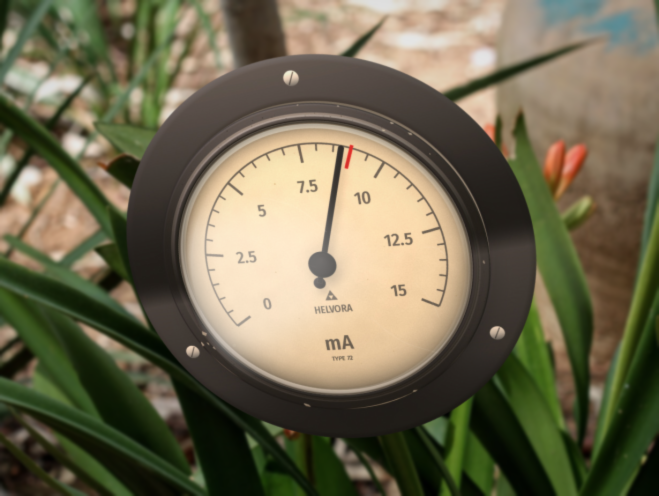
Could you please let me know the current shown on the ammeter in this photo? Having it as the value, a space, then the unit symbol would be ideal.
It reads 8.75 mA
